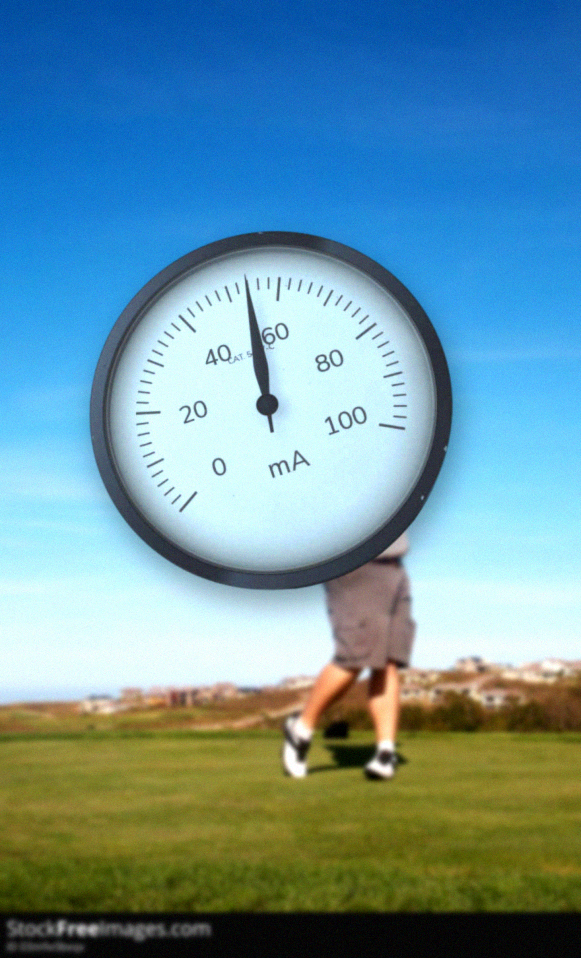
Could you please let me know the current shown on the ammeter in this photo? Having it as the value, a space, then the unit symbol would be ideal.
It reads 54 mA
